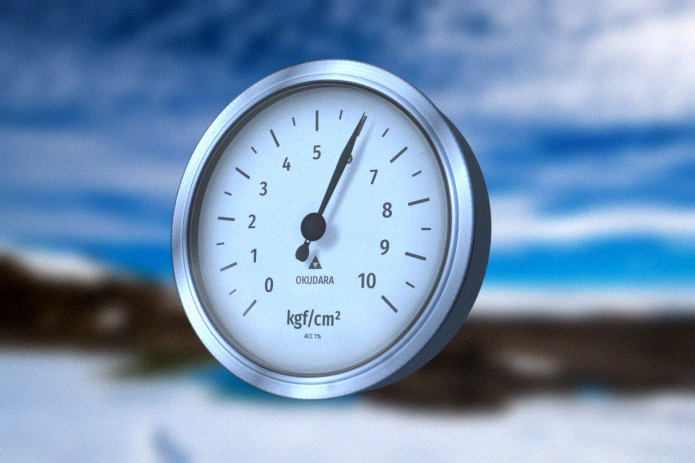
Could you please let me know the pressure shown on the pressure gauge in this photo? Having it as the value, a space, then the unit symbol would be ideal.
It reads 6 kg/cm²
